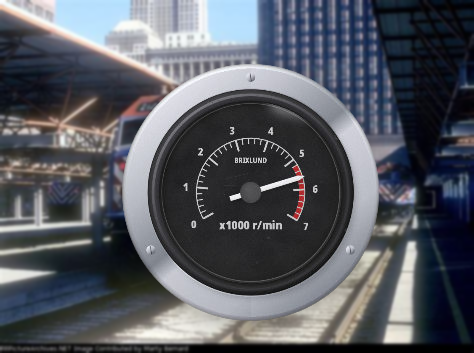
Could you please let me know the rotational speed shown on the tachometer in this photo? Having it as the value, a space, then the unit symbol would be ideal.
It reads 5600 rpm
